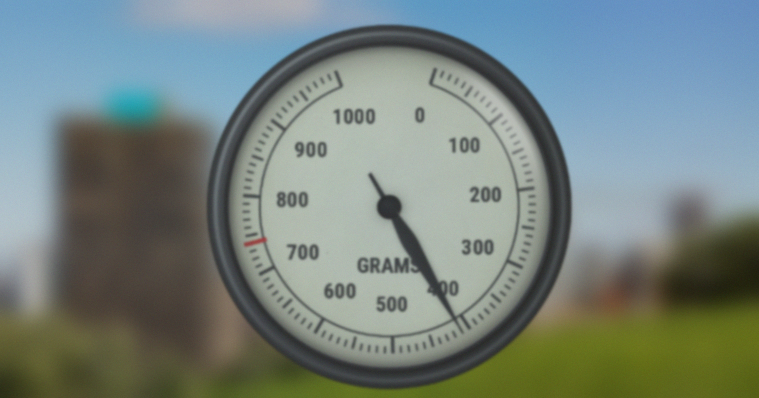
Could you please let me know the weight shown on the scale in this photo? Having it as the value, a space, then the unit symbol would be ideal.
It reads 410 g
